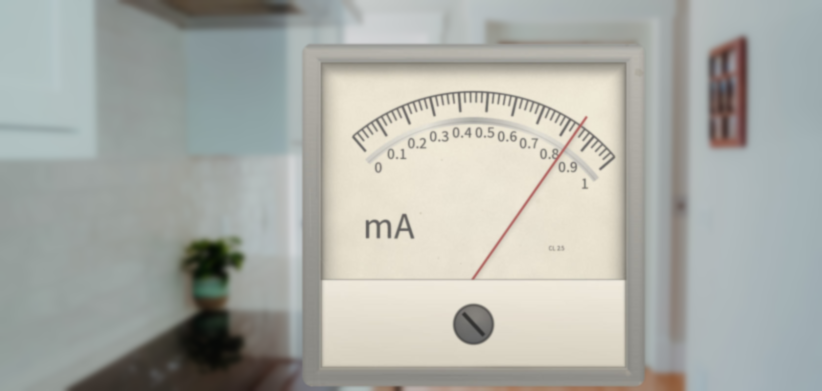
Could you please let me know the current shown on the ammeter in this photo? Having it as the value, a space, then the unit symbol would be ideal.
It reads 0.84 mA
